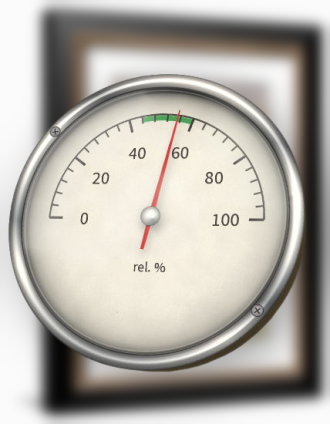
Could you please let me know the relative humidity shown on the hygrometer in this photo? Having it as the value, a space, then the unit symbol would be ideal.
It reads 56 %
